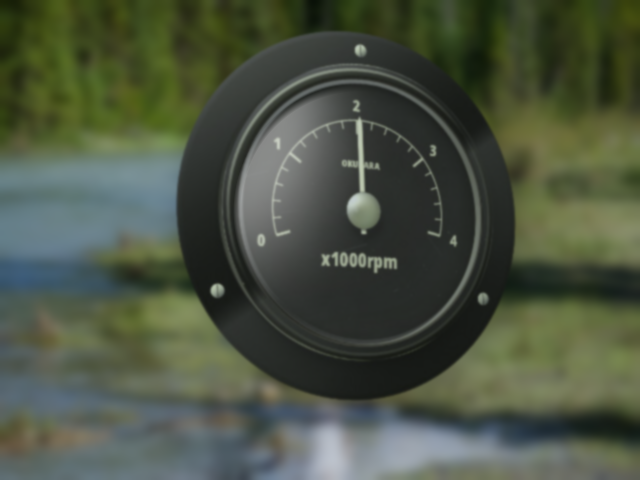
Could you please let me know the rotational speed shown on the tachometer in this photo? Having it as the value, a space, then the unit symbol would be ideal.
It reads 2000 rpm
